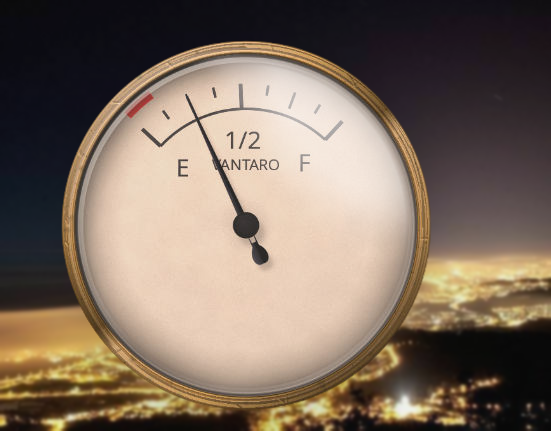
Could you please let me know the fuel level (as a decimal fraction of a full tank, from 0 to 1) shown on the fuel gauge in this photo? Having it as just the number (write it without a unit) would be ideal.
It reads 0.25
